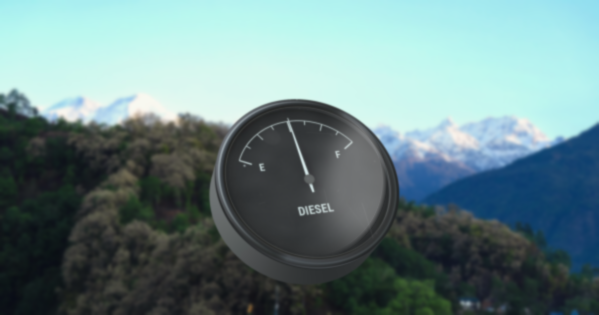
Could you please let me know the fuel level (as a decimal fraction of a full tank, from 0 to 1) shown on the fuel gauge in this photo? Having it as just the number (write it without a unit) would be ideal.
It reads 0.5
